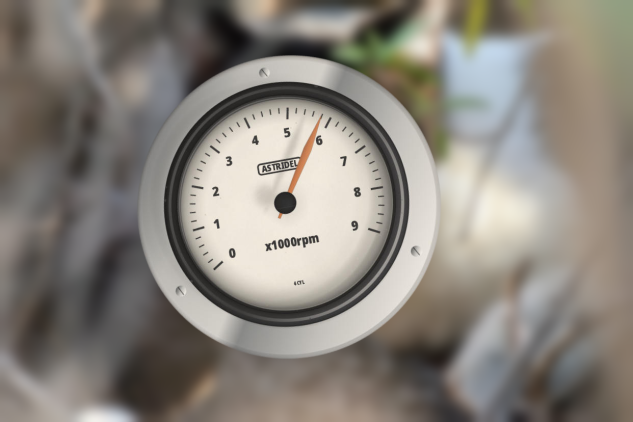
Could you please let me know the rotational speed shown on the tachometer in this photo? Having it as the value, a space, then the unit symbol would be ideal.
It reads 5800 rpm
